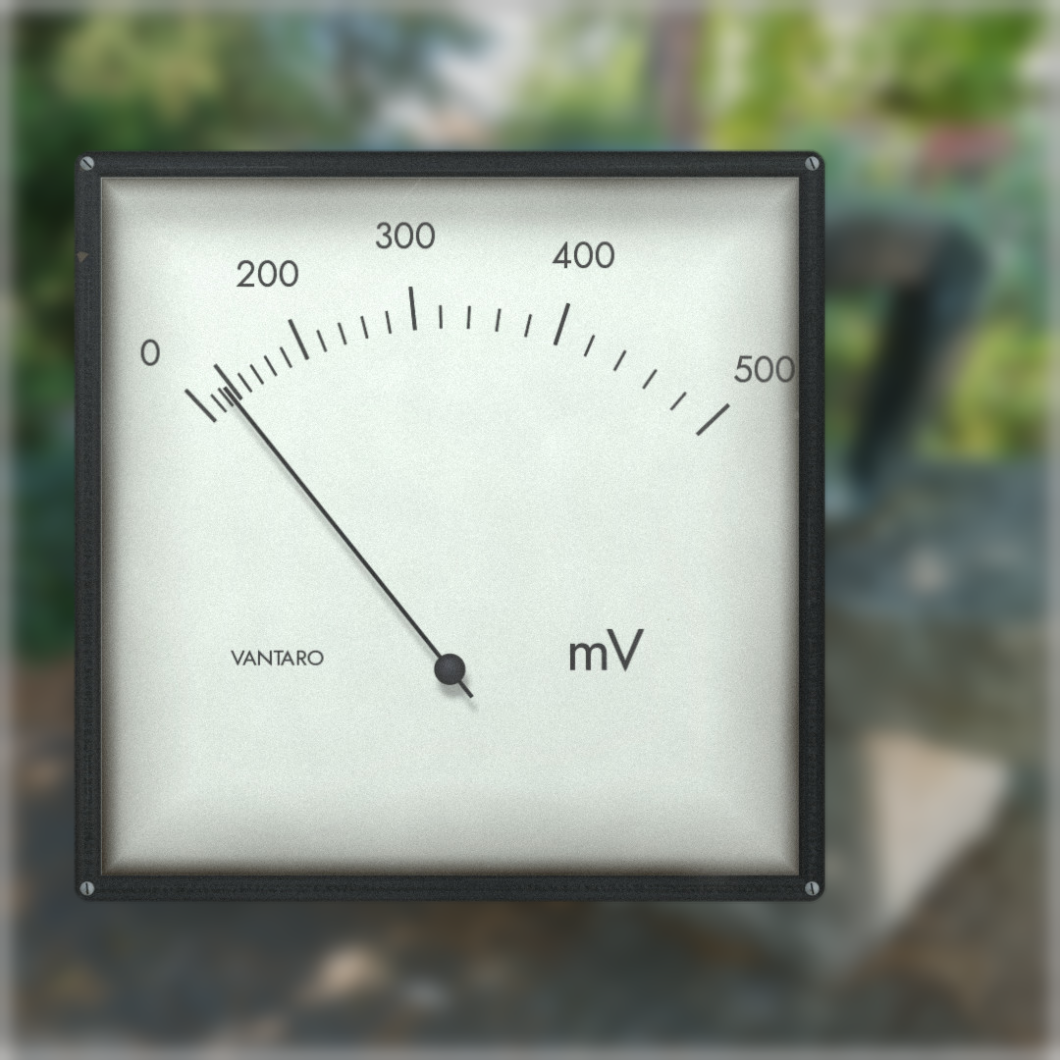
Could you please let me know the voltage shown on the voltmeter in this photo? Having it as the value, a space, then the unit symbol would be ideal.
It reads 90 mV
